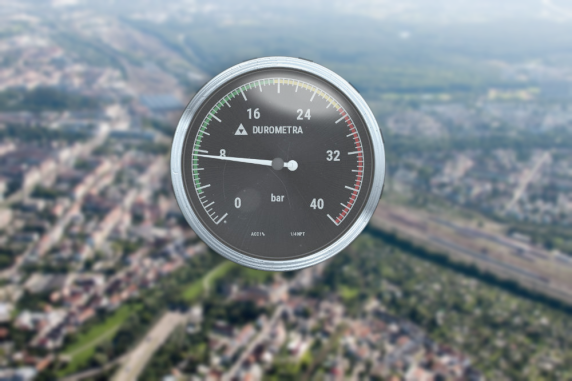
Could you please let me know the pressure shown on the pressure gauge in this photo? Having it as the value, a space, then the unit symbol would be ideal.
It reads 7.5 bar
